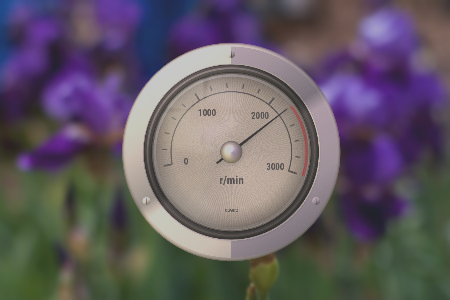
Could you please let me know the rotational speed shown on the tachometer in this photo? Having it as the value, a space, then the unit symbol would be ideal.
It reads 2200 rpm
